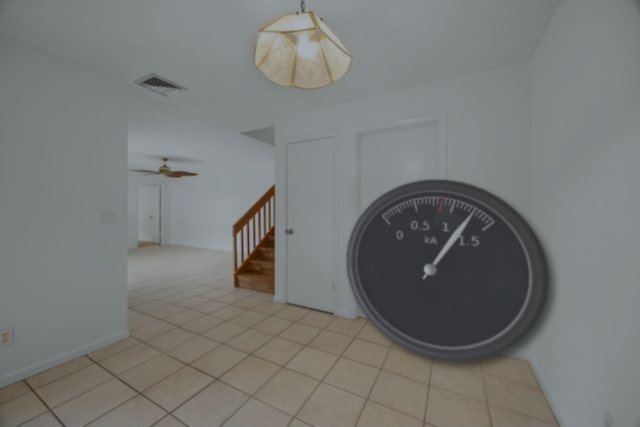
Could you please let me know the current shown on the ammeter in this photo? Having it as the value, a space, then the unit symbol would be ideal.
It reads 1.25 kA
